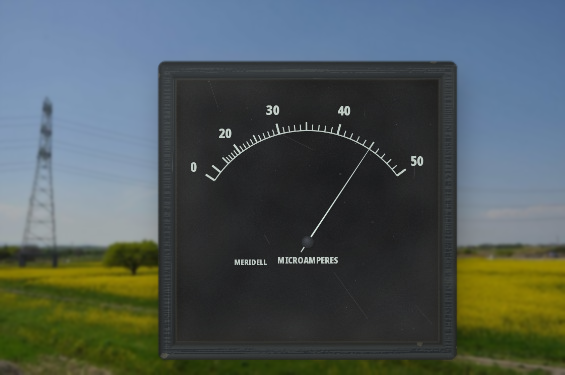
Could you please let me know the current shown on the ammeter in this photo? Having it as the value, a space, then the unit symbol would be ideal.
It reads 45 µA
